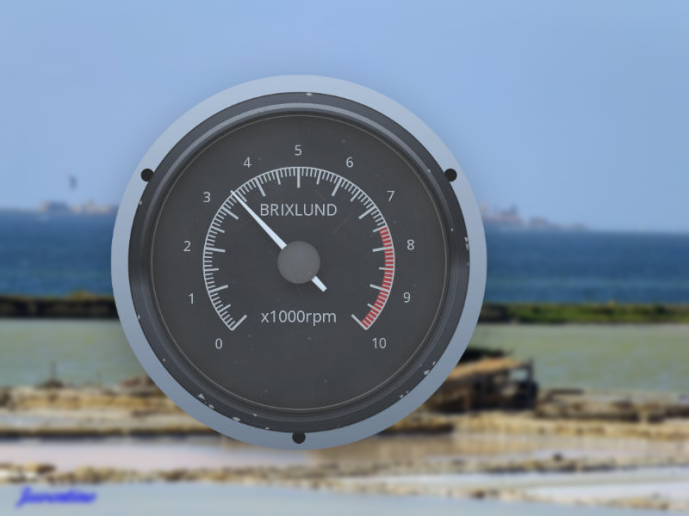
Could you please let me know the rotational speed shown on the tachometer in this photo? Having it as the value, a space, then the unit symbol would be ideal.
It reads 3400 rpm
